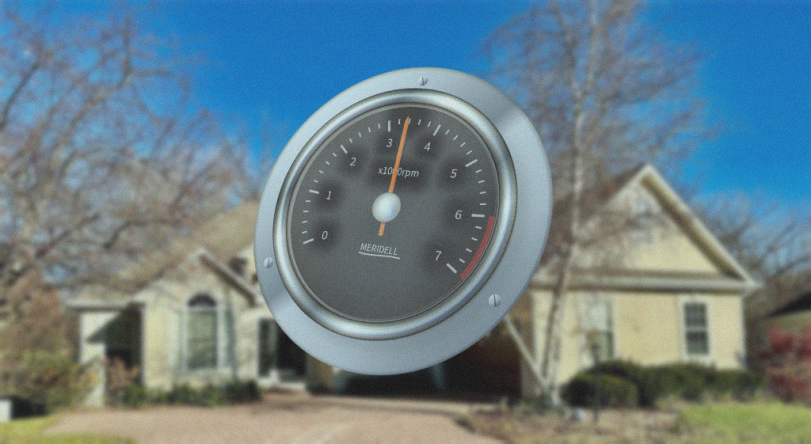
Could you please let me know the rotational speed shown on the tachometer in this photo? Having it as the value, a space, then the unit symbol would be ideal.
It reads 3400 rpm
